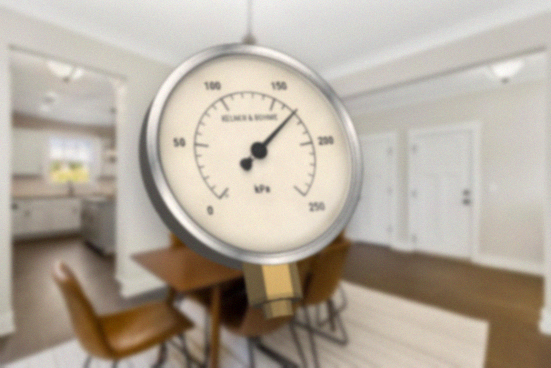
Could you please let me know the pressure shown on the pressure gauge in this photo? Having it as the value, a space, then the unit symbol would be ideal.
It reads 170 kPa
